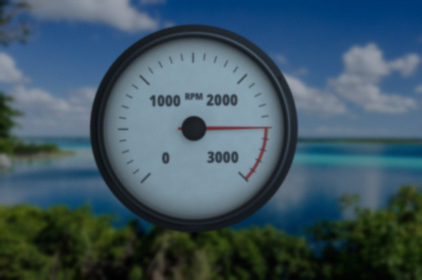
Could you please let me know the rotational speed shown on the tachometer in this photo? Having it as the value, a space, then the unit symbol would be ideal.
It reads 2500 rpm
